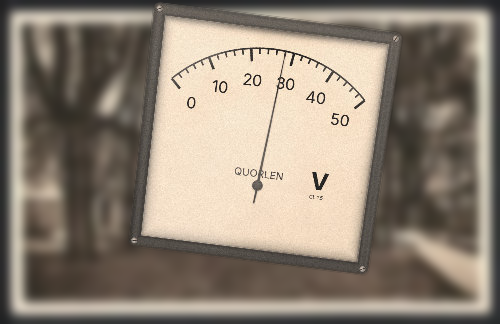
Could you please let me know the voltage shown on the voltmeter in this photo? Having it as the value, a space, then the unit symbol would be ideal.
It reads 28 V
